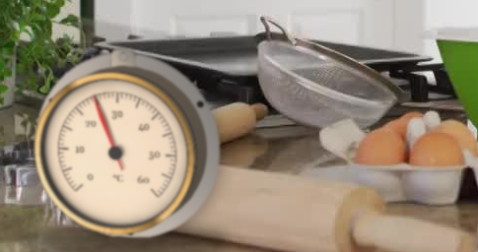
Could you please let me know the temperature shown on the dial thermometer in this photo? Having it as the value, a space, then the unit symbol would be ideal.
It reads 25 °C
